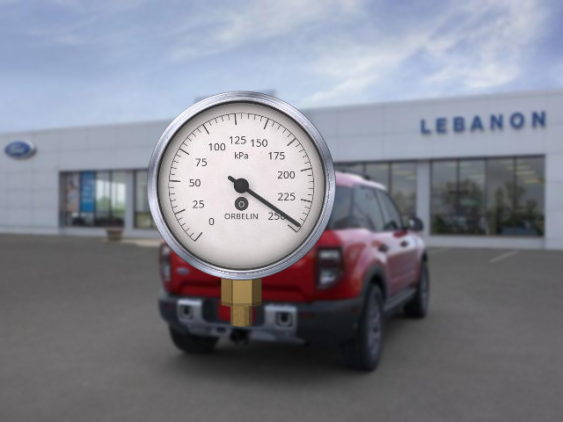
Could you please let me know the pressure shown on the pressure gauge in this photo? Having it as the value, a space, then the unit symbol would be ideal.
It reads 245 kPa
